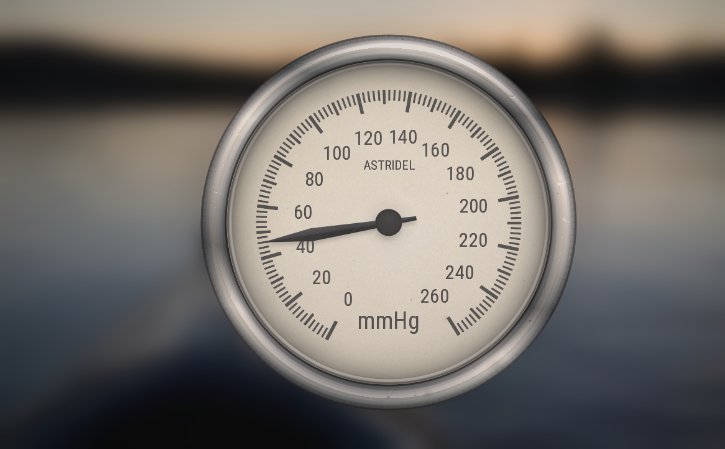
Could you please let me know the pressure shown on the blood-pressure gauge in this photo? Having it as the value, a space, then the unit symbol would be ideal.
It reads 46 mmHg
